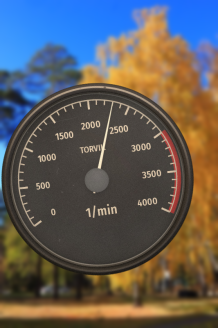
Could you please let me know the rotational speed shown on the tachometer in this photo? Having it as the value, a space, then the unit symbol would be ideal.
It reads 2300 rpm
